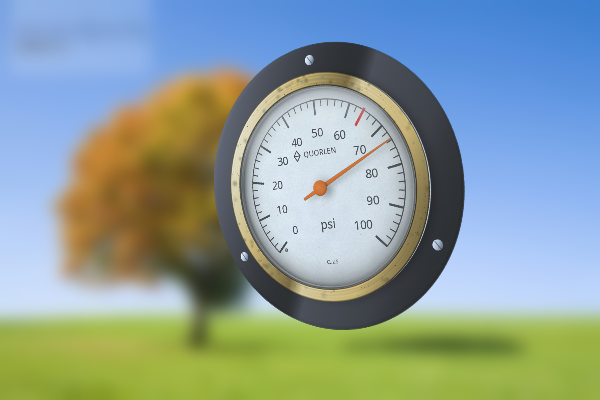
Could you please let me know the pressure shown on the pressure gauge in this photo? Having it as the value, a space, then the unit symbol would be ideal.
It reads 74 psi
